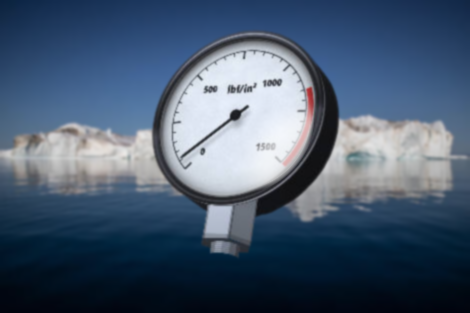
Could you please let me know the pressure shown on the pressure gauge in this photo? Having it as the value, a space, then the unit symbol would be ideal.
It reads 50 psi
